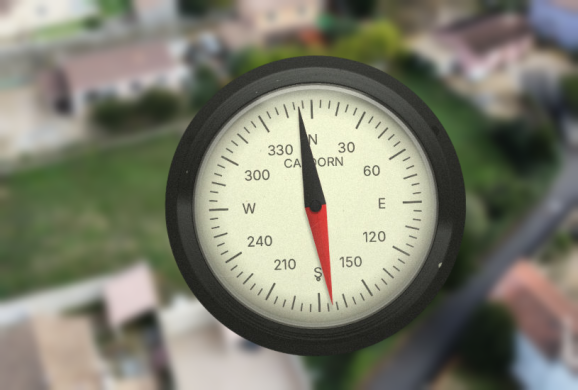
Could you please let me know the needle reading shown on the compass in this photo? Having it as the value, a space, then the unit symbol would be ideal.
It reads 172.5 °
